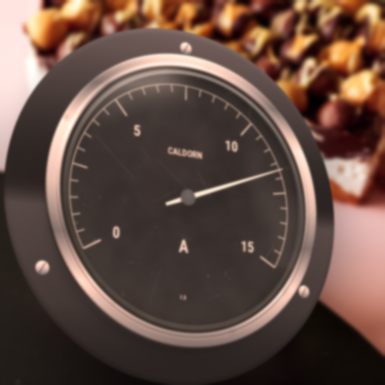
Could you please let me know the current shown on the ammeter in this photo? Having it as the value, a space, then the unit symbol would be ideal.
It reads 11.75 A
